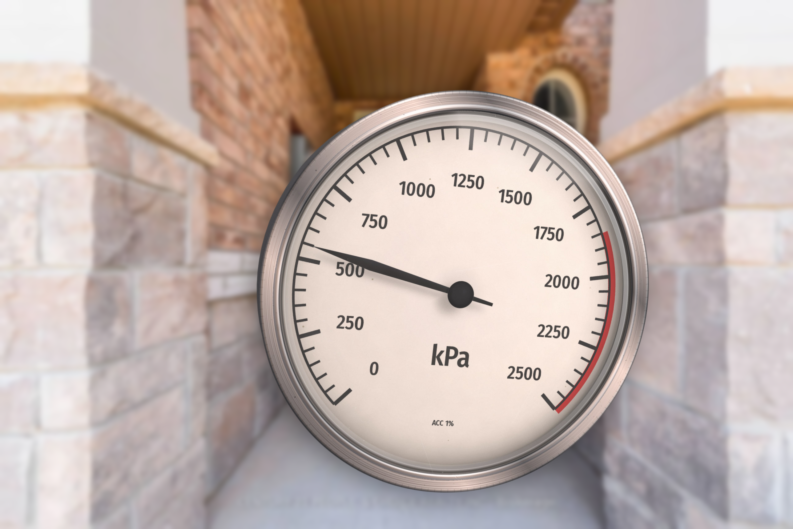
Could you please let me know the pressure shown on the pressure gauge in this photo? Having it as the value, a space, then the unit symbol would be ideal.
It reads 550 kPa
